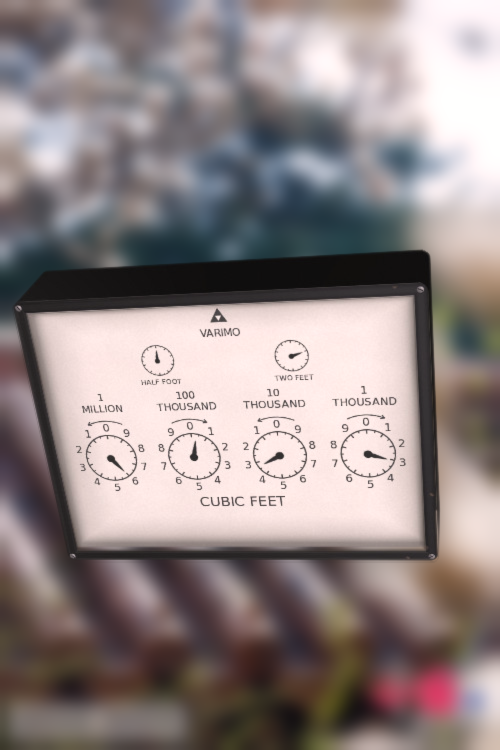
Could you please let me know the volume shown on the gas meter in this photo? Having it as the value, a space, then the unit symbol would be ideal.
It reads 603300 ft³
